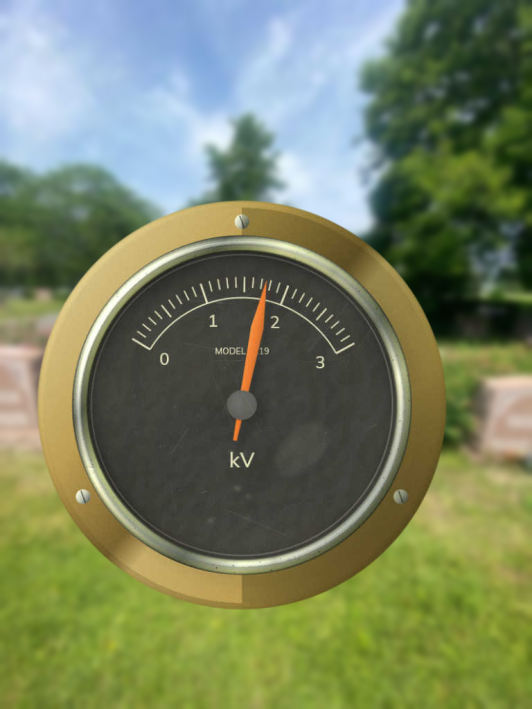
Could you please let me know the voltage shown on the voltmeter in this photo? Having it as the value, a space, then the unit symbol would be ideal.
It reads 1.75 kV
